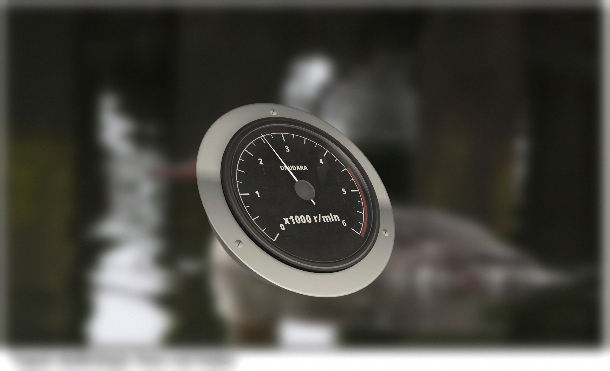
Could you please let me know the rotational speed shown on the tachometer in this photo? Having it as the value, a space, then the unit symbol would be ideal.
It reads 2500 rpm
